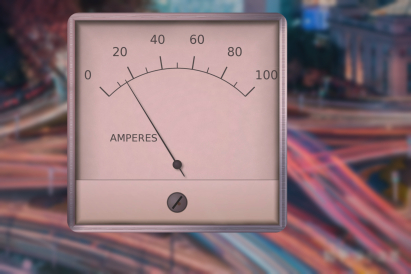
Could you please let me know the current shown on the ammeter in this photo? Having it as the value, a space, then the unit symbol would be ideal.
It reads 15 A
